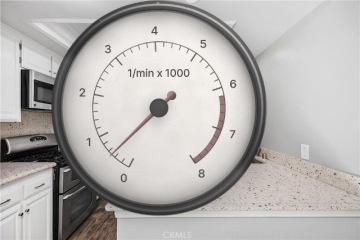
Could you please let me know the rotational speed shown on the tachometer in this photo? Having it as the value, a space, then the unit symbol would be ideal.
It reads 500 rpm
